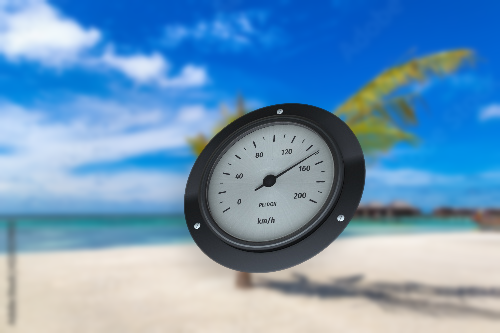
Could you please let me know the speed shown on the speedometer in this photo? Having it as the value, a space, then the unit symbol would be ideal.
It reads 150 km/h
